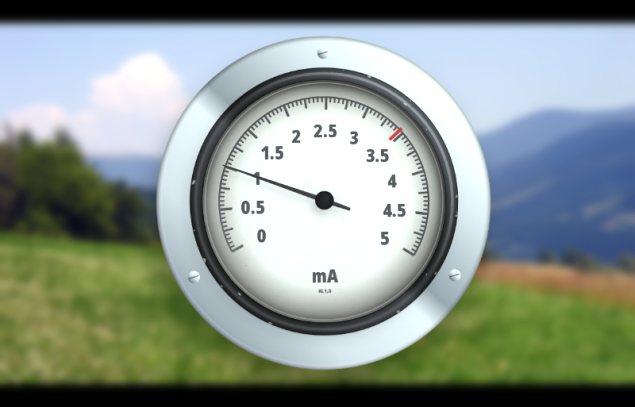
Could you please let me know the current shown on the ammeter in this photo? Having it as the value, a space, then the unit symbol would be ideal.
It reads 1 mA
